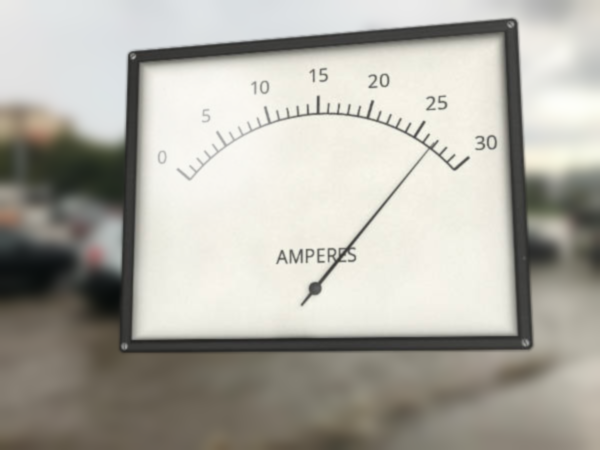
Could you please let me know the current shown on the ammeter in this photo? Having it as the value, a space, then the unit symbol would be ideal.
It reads 27 A
